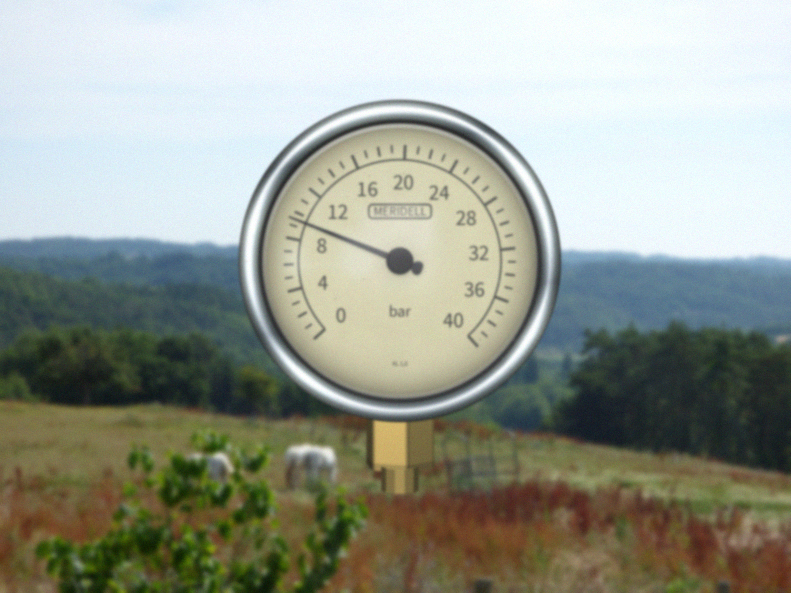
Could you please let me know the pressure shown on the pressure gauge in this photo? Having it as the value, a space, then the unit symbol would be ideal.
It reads 9.5 bar
